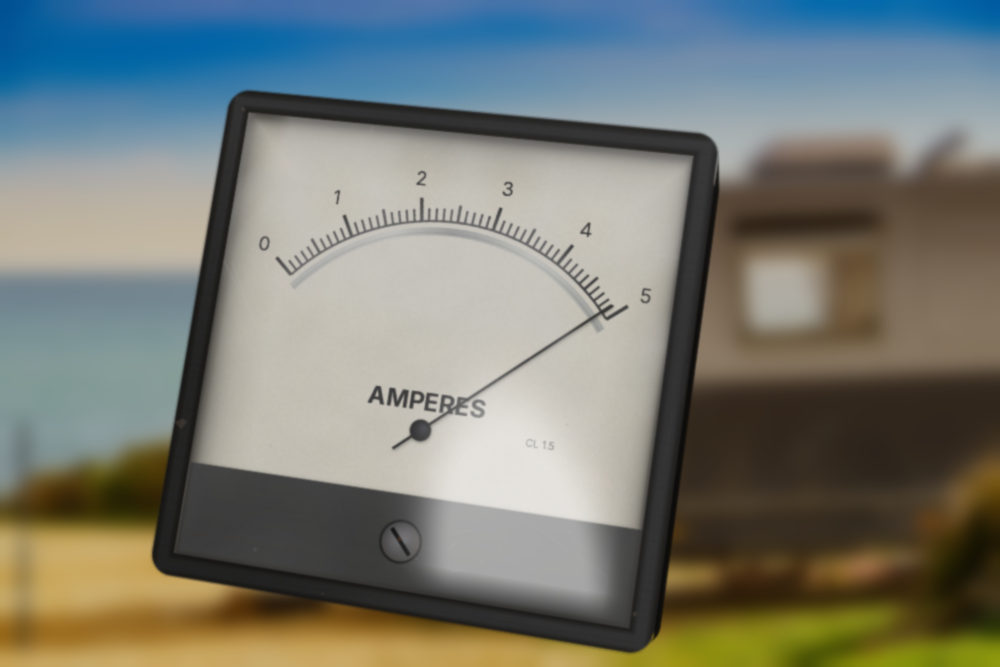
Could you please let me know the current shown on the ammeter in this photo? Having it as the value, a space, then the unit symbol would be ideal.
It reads 4.9 A
